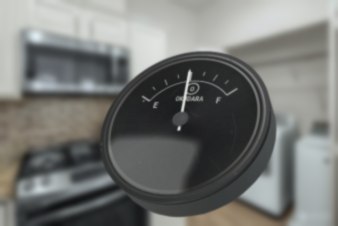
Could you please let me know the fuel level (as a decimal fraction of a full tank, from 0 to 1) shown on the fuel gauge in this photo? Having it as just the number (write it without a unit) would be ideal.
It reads 0.5
